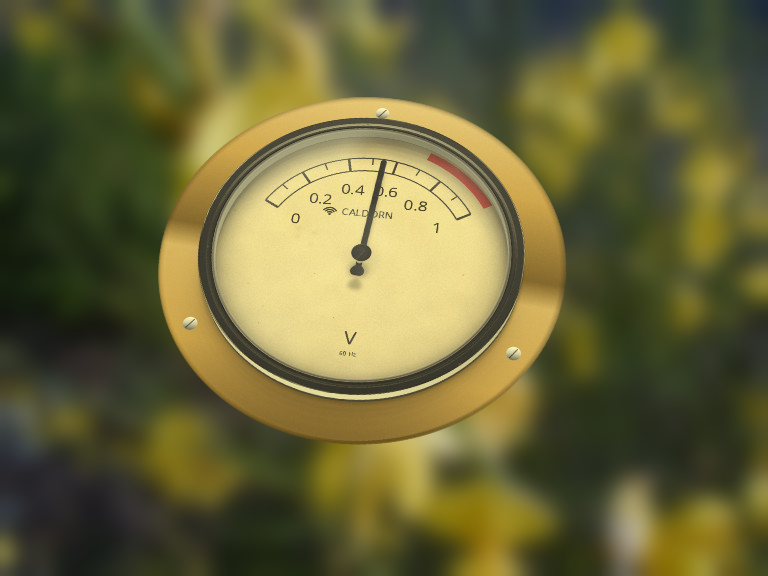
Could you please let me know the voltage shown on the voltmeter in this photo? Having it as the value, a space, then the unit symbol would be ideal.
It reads 0.55 V
